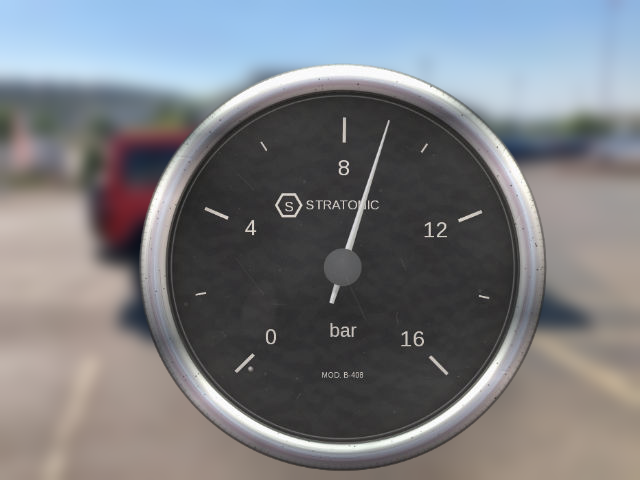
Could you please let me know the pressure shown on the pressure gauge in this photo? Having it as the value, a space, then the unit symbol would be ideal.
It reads 9 bar
